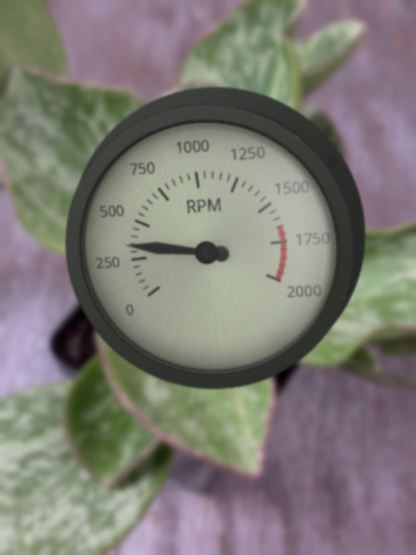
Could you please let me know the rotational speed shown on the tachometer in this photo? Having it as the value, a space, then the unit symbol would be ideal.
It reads 350 rpm
